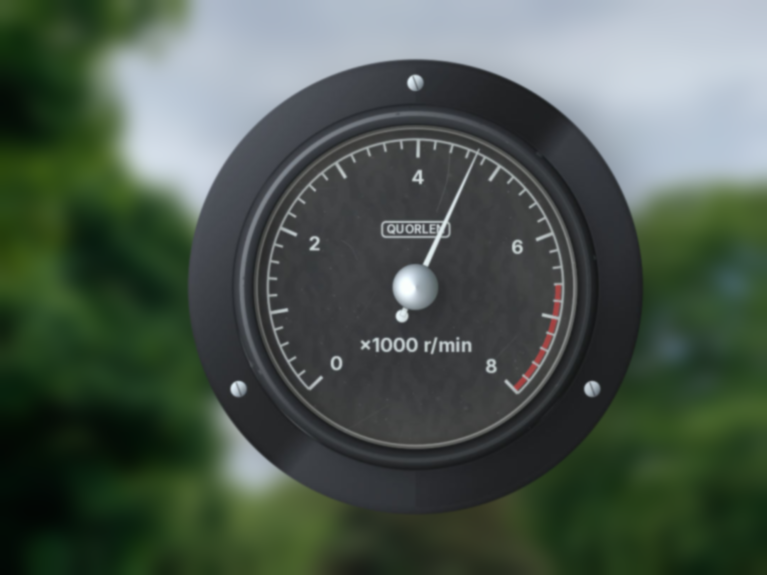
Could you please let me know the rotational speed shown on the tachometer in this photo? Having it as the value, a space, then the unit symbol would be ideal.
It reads 4700 rpm
